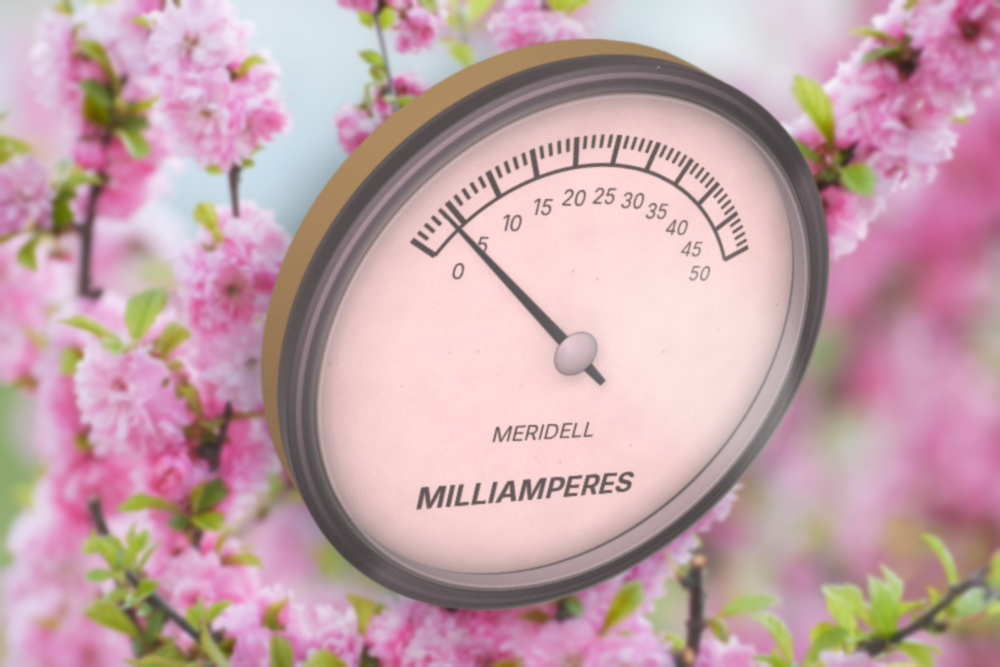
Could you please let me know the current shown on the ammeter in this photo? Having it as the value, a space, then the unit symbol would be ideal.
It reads 4 mA
